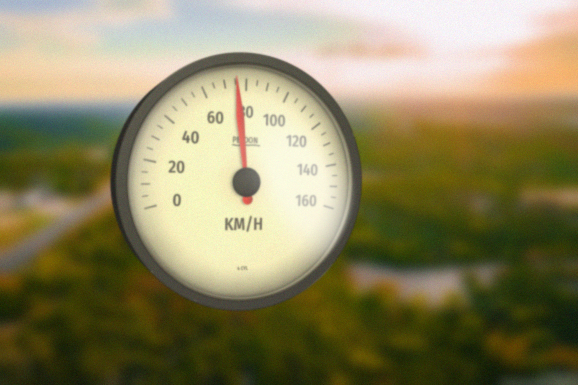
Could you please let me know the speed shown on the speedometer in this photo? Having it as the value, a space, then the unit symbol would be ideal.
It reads 75 km/h
